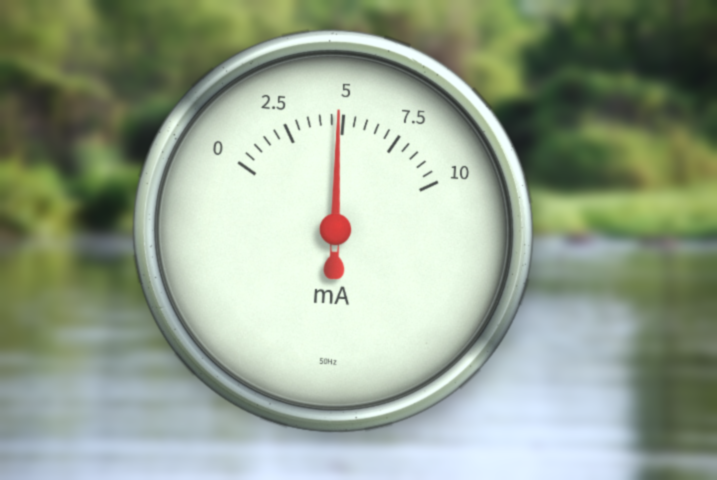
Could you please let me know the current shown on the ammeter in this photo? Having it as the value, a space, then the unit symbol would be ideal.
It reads 4.75 mA
